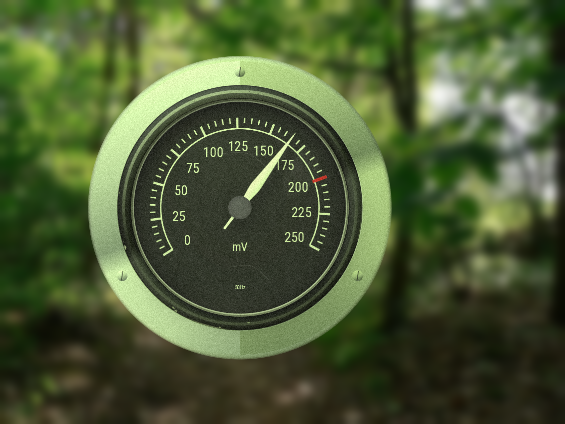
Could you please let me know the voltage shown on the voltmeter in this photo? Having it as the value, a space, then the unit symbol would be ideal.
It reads 165 mV
